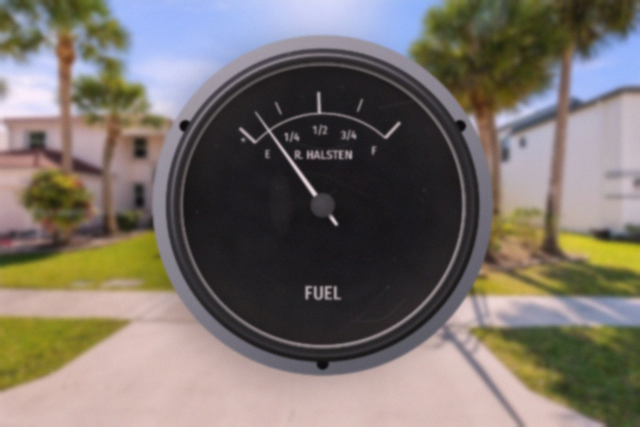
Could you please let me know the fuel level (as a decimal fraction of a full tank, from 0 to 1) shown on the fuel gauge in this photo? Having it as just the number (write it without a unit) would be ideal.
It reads 0.125
